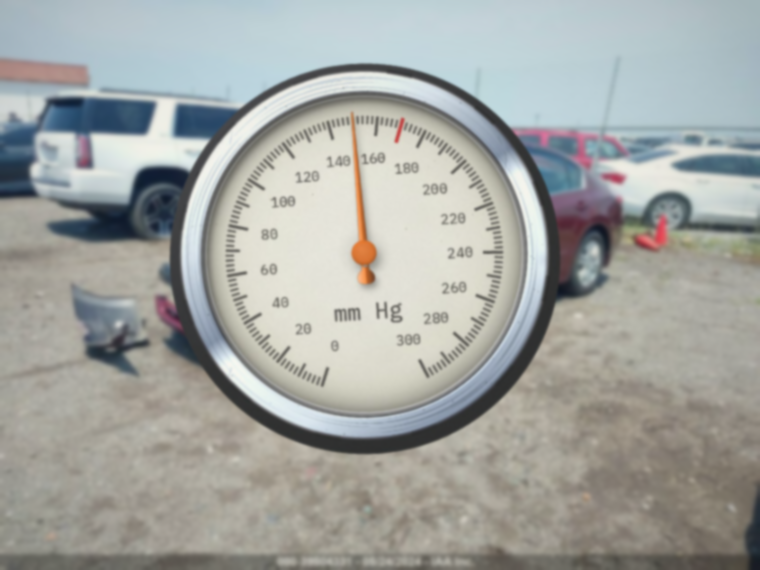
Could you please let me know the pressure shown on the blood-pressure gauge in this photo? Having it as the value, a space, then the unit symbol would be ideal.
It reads 150 mmHg
